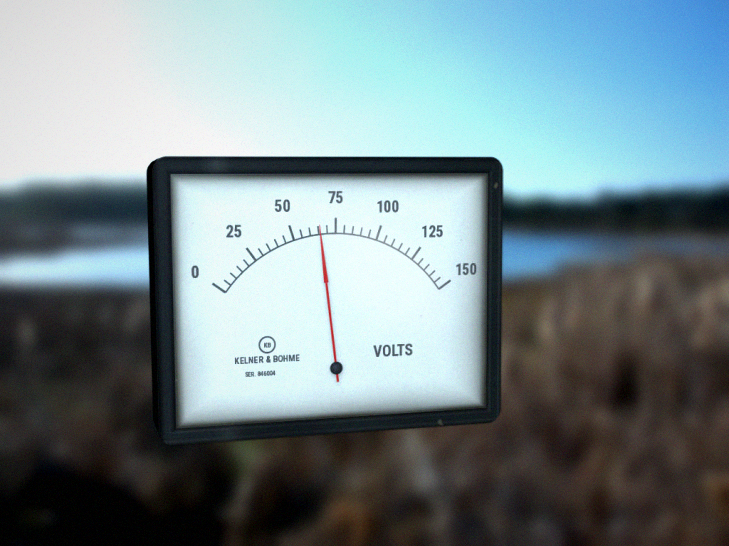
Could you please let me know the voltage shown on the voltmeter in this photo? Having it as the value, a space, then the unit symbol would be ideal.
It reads 65 V
